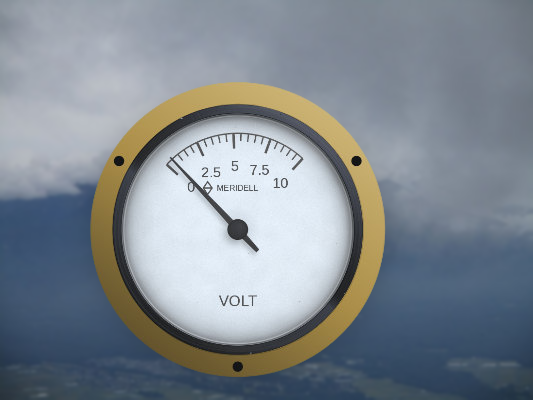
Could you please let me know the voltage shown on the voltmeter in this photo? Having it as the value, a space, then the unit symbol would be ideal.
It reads 0.5 V
